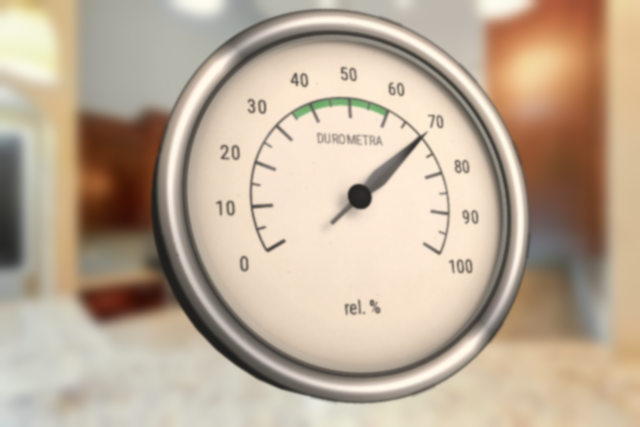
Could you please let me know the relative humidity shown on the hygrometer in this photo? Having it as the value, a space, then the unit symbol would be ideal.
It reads 70 %
